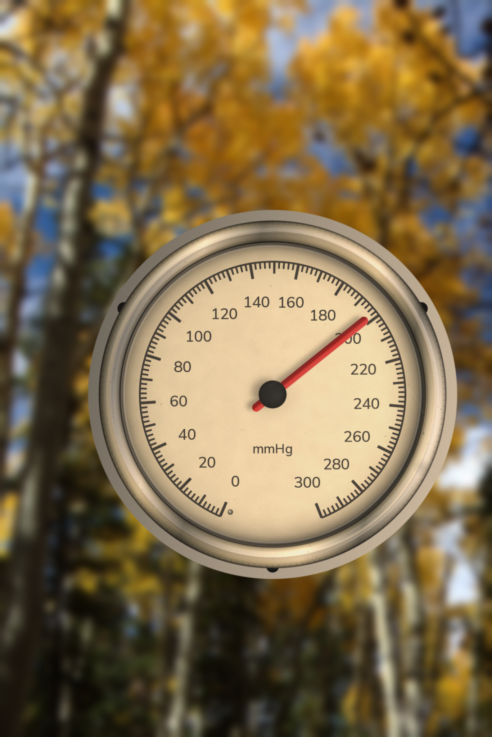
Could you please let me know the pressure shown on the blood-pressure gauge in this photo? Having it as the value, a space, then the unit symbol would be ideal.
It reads 198 mmHg
